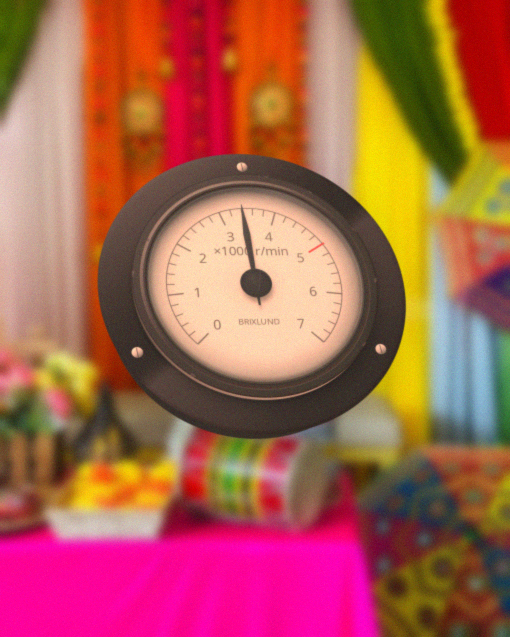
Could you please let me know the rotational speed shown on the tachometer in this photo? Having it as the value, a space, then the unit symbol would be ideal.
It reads 3400 rpm
